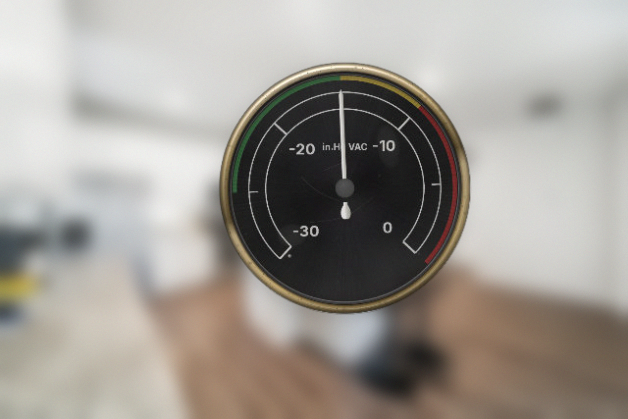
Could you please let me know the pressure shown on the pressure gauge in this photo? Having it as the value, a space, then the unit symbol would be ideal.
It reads -15 inHg
